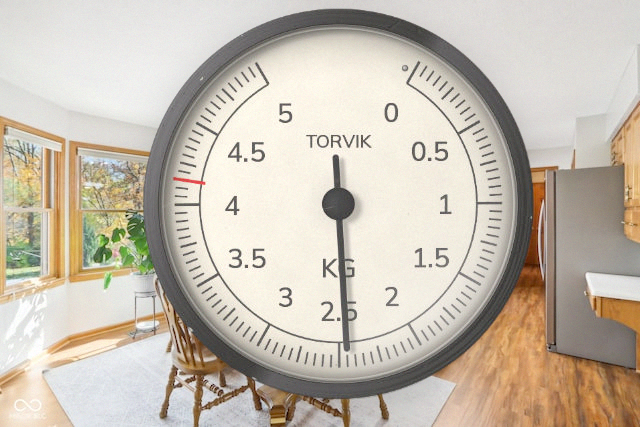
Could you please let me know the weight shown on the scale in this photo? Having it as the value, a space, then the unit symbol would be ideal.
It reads 2.45 kg
